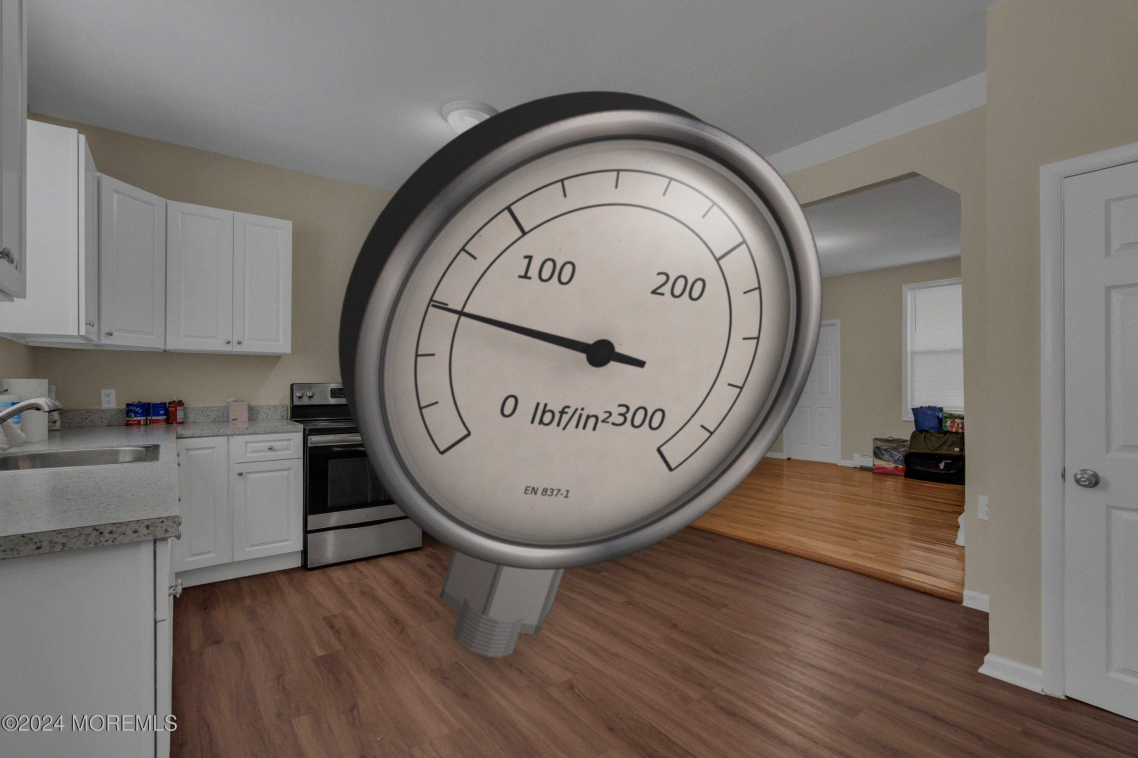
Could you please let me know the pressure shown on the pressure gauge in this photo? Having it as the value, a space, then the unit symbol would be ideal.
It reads 60 psi
